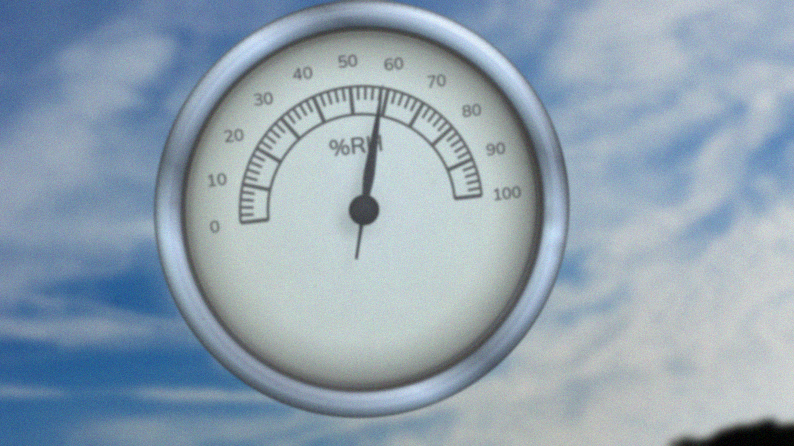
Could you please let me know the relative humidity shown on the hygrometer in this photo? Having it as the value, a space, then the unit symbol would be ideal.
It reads 58 %
